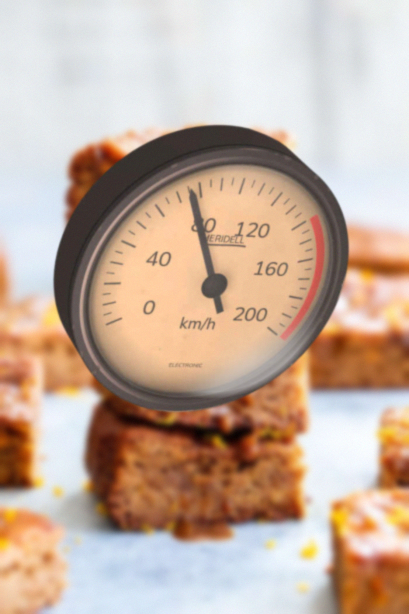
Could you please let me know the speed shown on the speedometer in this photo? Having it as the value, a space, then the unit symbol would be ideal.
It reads 75 km/h
